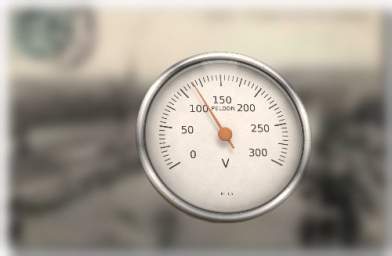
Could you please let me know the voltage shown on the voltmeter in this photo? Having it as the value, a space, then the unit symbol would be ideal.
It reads 115 V
